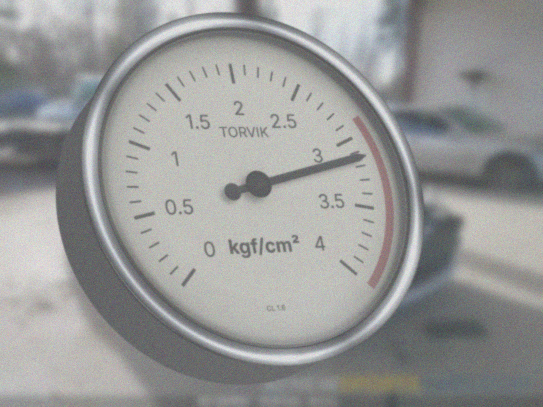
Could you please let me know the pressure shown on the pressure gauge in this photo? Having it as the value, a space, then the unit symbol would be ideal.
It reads 3.15 kg/cm²
